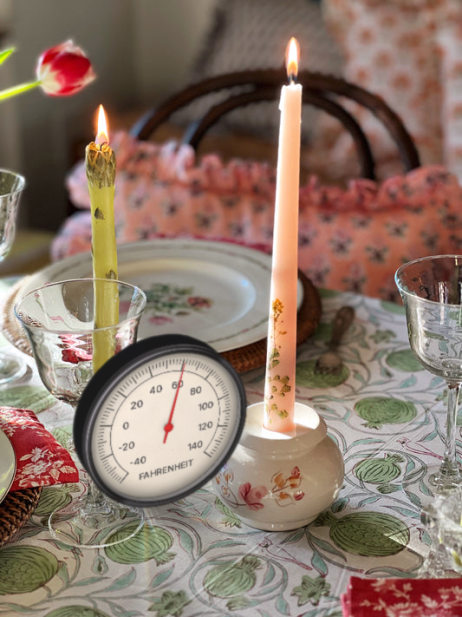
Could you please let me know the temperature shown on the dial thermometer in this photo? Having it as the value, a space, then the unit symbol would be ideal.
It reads 60 °F
